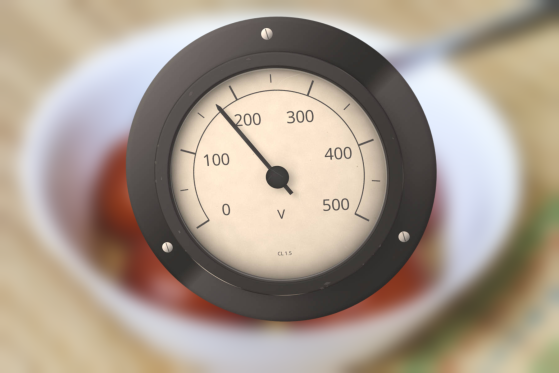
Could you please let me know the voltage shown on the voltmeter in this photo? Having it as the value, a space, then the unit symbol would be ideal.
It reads 175 V
